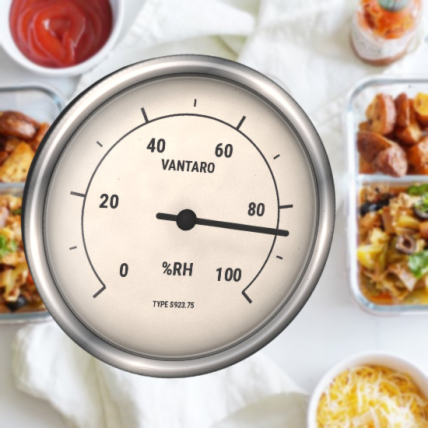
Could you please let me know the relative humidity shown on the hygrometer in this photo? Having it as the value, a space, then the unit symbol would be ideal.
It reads 85 %
